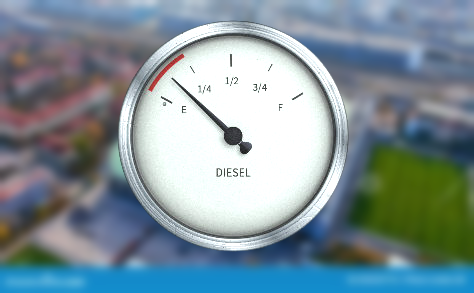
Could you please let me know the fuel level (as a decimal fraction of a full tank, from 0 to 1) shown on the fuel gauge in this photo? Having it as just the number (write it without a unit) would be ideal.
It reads 0.125
